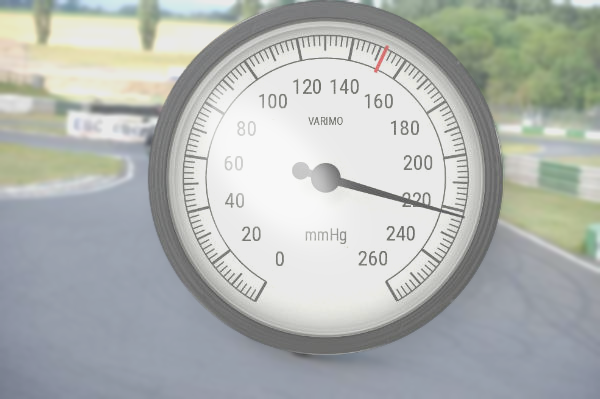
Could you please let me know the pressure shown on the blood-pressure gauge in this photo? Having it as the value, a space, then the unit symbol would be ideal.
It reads 222 mmHg
